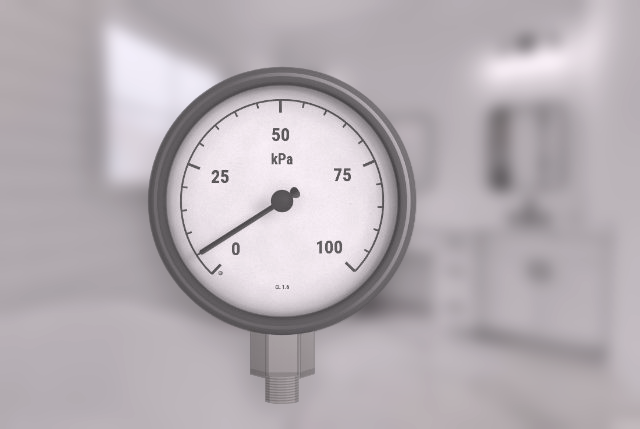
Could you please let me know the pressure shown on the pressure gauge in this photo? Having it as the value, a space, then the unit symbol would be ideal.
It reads 5 kPa
